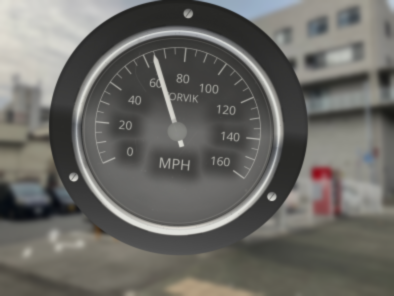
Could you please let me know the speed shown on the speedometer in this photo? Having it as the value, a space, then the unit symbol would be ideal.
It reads 65 mph
